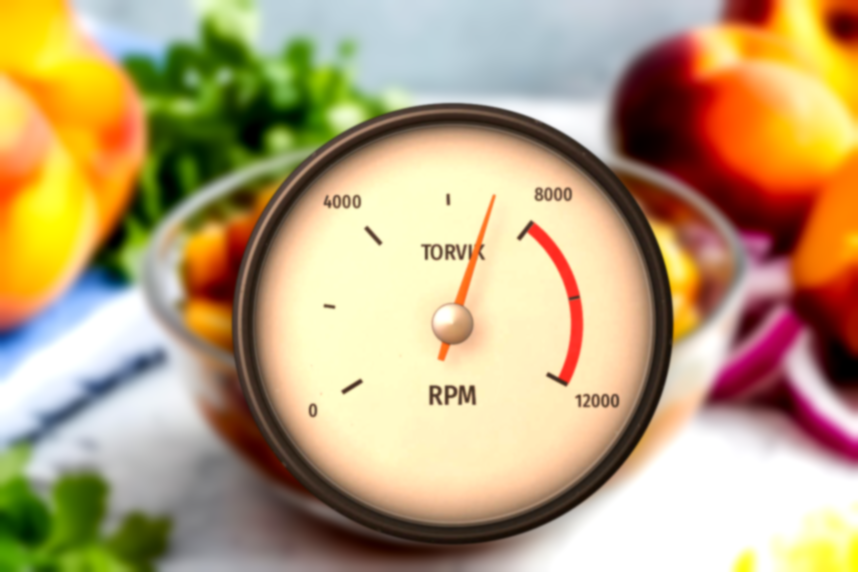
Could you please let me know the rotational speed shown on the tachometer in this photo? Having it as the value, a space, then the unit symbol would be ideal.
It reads 7000 rpm
